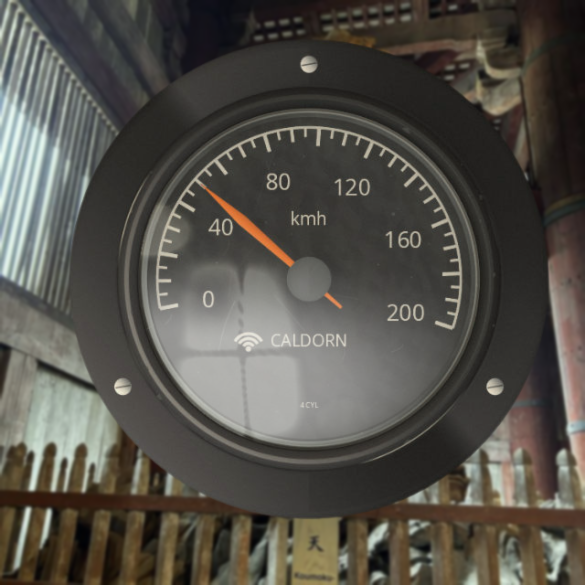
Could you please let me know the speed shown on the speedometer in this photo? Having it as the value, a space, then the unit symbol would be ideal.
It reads 50 km/h
